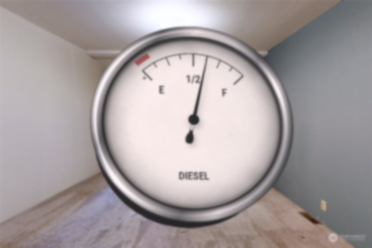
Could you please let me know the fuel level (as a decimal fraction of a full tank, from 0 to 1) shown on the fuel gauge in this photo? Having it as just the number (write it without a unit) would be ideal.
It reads 0.625
